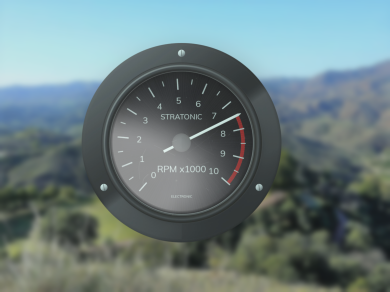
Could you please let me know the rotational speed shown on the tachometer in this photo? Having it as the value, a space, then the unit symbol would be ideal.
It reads 7500 rpm
